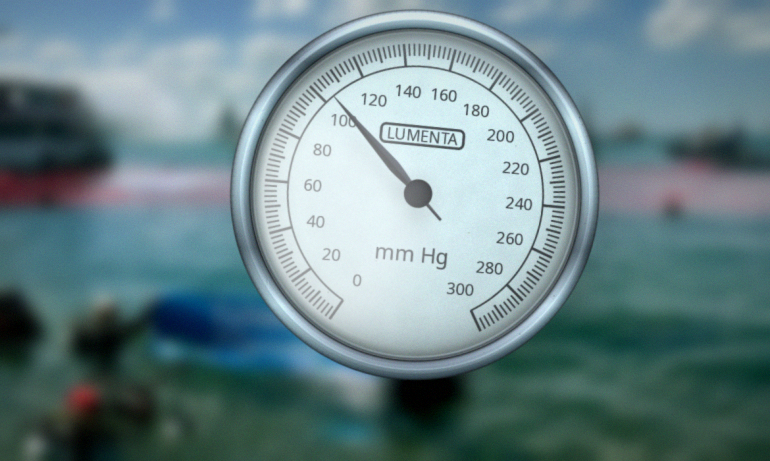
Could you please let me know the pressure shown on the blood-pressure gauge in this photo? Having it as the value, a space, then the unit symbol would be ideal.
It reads 104 mmHg
